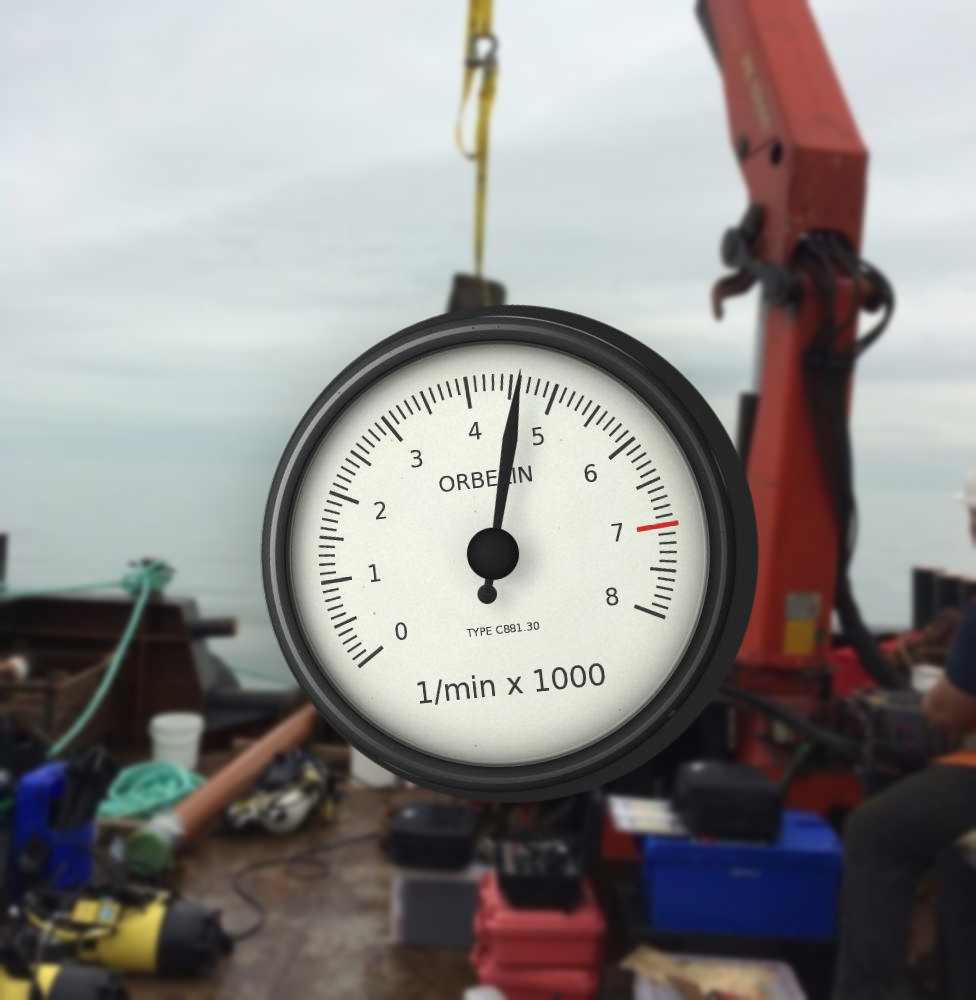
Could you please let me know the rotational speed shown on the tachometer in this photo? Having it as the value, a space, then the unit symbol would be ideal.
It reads 4600 rpm
